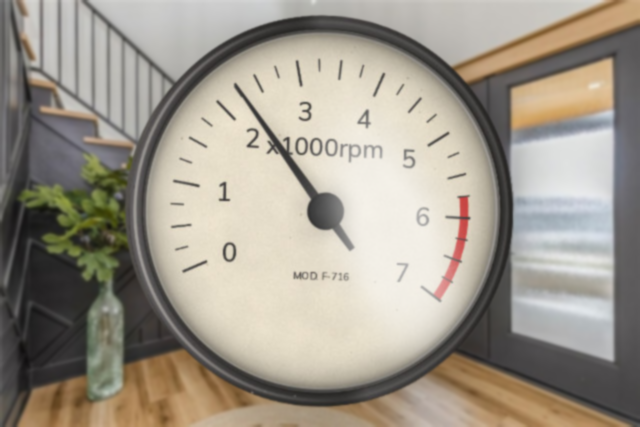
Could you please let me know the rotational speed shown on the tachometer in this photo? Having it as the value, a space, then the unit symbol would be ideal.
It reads 2250 rpm
